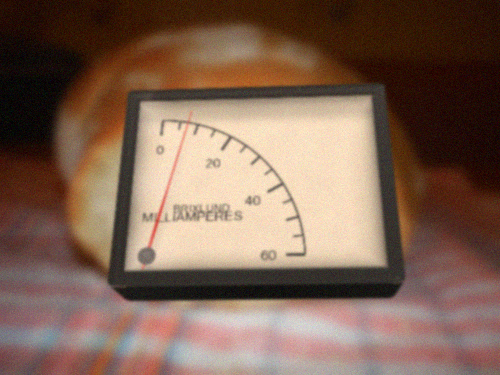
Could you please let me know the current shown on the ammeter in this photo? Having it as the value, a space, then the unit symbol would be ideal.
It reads 7.5 mA
